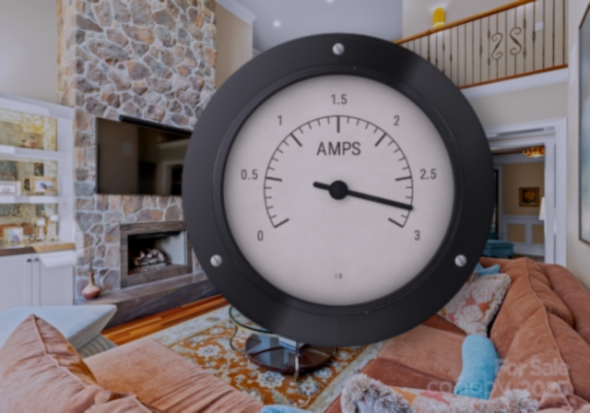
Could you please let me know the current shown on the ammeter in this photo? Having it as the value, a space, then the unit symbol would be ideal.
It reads 2.8 A
